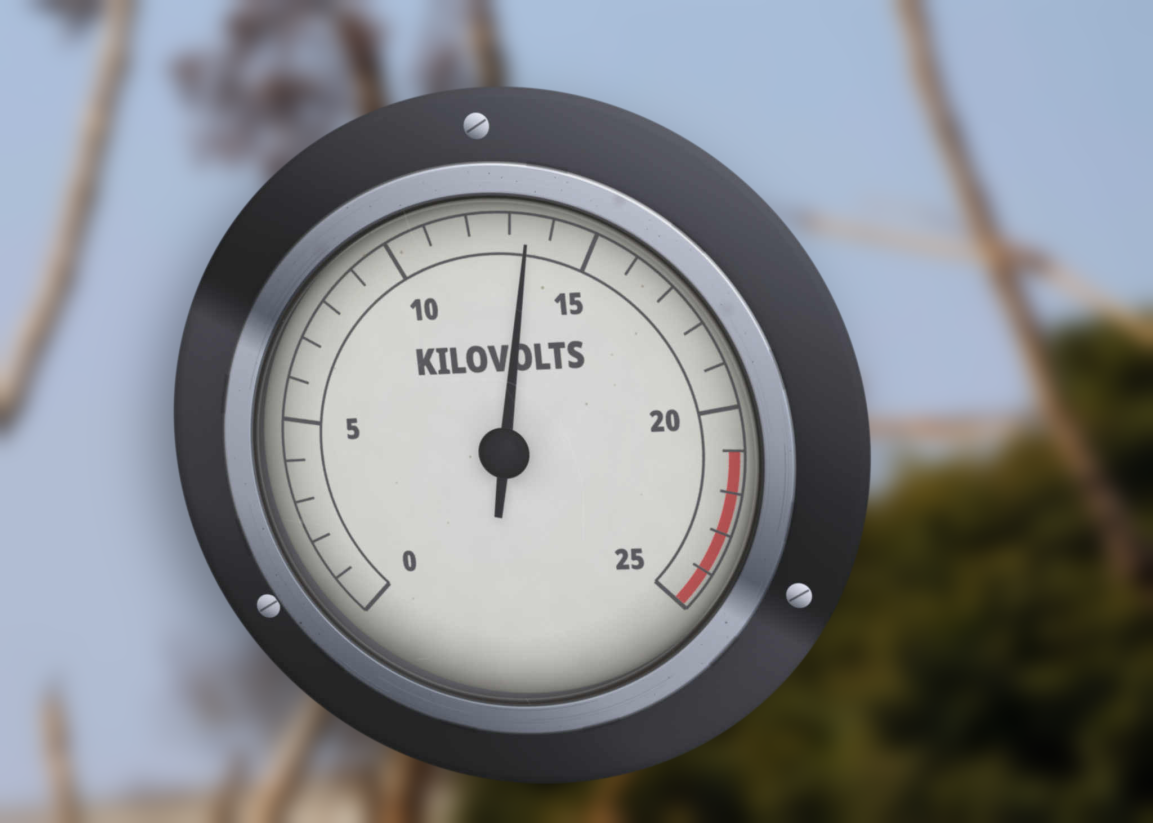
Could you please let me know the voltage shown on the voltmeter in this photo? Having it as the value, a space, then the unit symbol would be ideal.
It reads 13.5 kV
